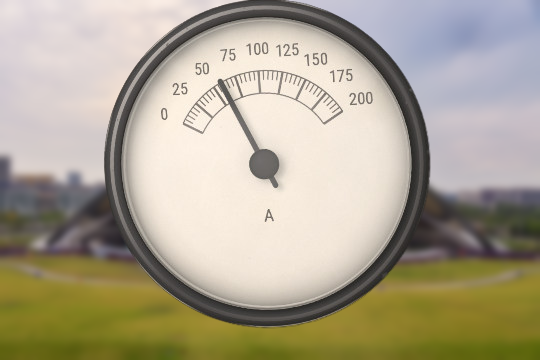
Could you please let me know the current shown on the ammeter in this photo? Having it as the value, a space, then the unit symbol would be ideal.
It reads 60 A
